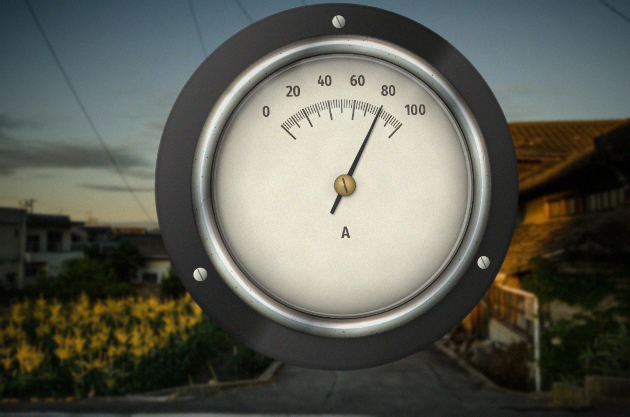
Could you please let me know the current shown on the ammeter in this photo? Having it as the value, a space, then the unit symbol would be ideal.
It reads 80 A
